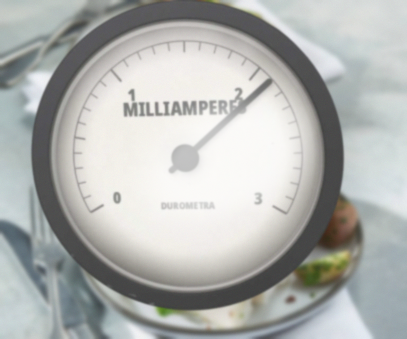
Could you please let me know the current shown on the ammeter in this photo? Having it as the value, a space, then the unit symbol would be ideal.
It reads 2.1 mA
